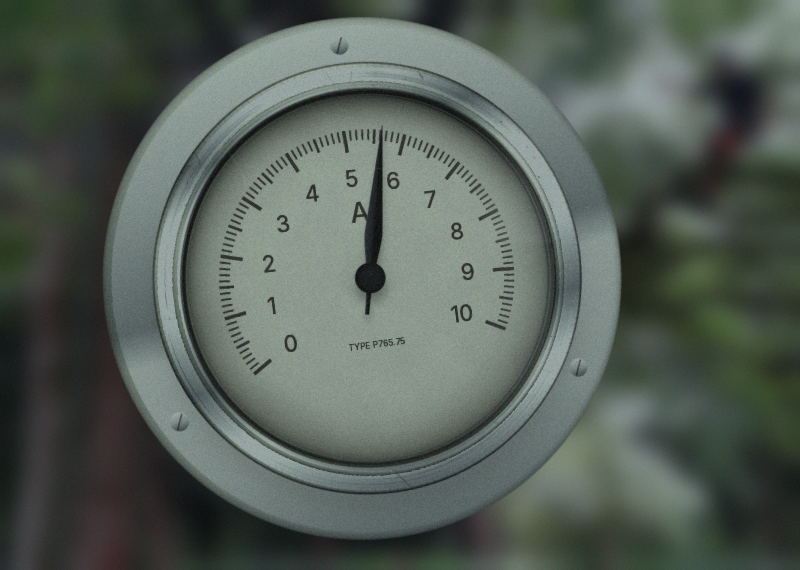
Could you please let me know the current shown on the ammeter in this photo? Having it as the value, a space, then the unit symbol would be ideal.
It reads 5.6 A
